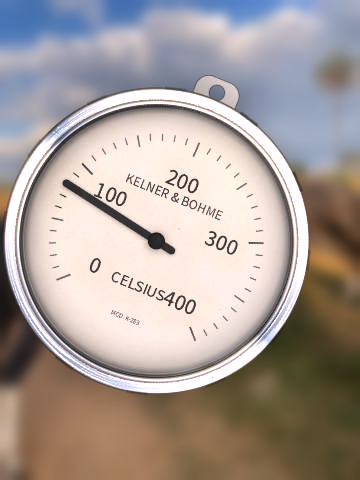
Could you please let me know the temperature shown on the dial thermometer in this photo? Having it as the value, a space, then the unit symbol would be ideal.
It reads 80 °C
